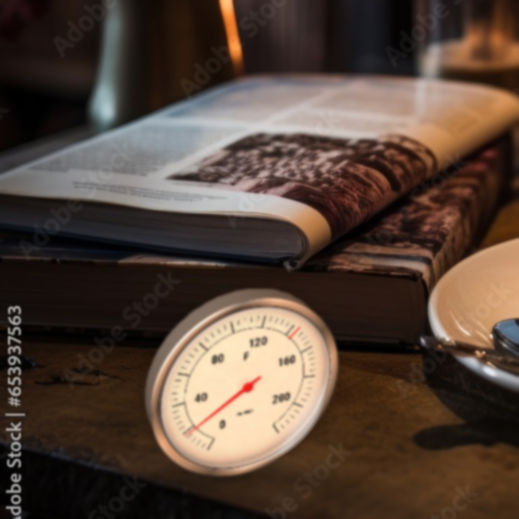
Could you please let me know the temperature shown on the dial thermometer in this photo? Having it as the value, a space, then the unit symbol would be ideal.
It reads 20 °F
